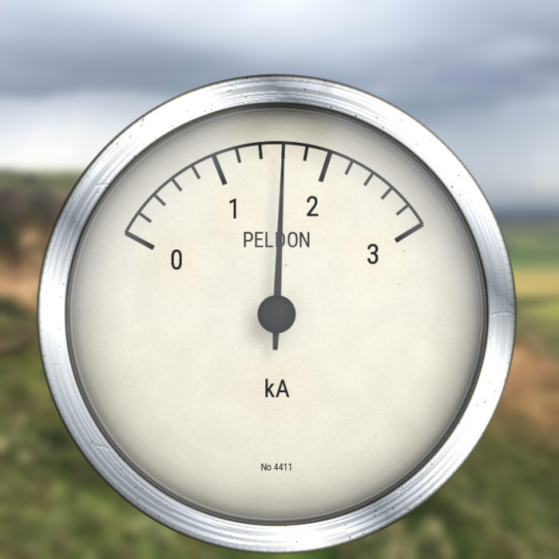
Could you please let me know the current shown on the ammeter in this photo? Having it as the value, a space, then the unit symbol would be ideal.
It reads 1.6 kA
